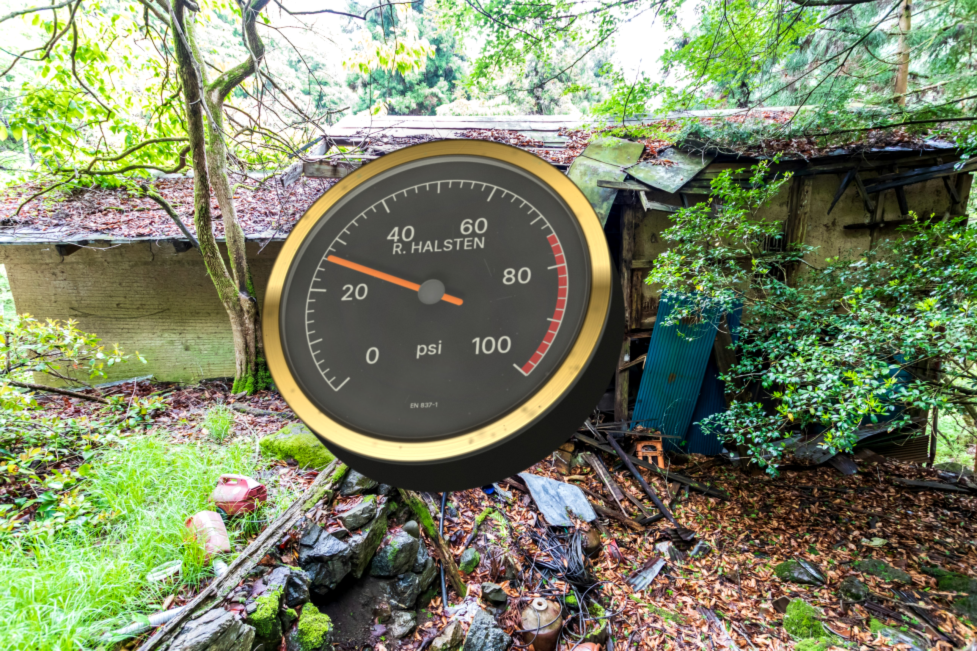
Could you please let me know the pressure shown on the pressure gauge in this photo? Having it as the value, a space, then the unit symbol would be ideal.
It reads 26 psi
